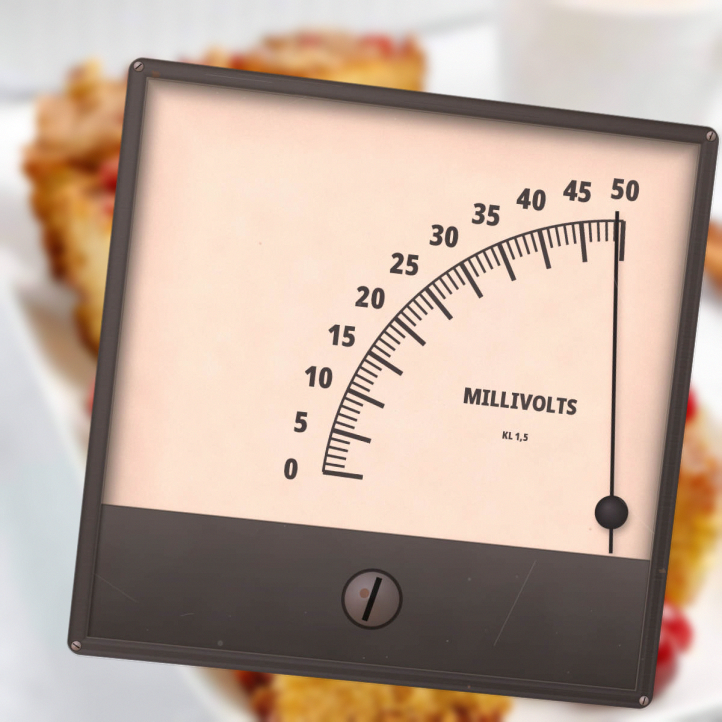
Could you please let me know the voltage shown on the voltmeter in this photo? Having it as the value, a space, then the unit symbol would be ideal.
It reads 49 mV
